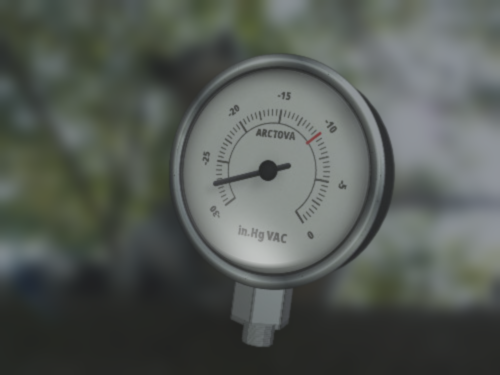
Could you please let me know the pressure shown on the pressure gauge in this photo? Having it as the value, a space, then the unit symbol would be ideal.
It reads -27.5 inHg
